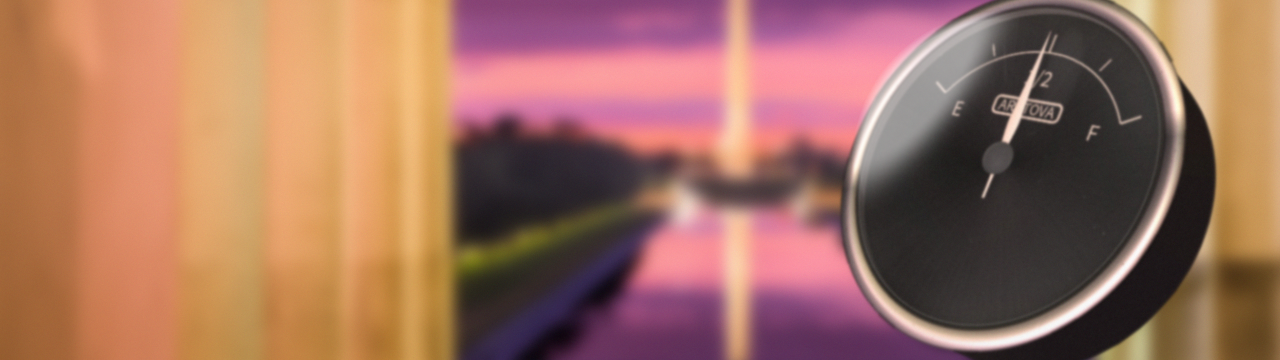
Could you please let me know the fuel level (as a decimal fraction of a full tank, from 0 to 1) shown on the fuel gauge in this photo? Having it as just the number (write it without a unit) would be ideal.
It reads 0.5
